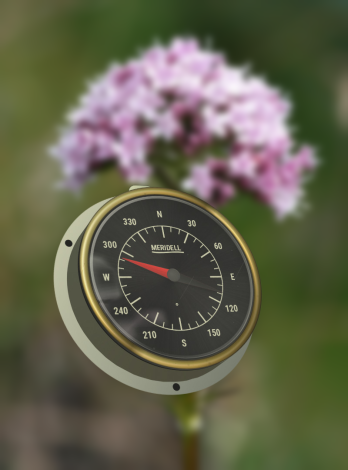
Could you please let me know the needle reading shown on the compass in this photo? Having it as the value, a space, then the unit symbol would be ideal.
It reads 290 °
